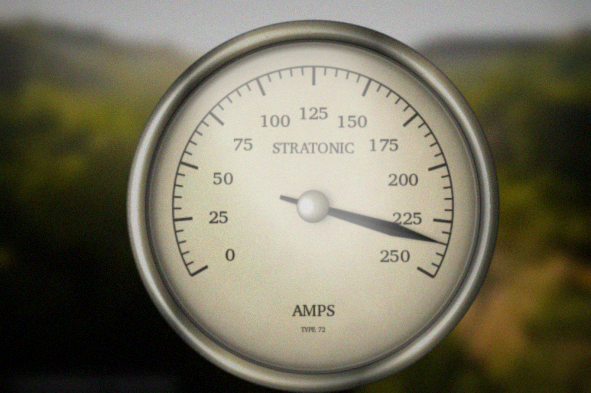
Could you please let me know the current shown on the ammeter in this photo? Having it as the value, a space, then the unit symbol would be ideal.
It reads 235 A
